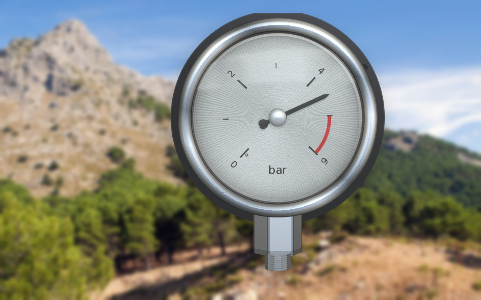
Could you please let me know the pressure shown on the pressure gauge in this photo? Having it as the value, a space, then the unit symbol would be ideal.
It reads 4.5 bar
